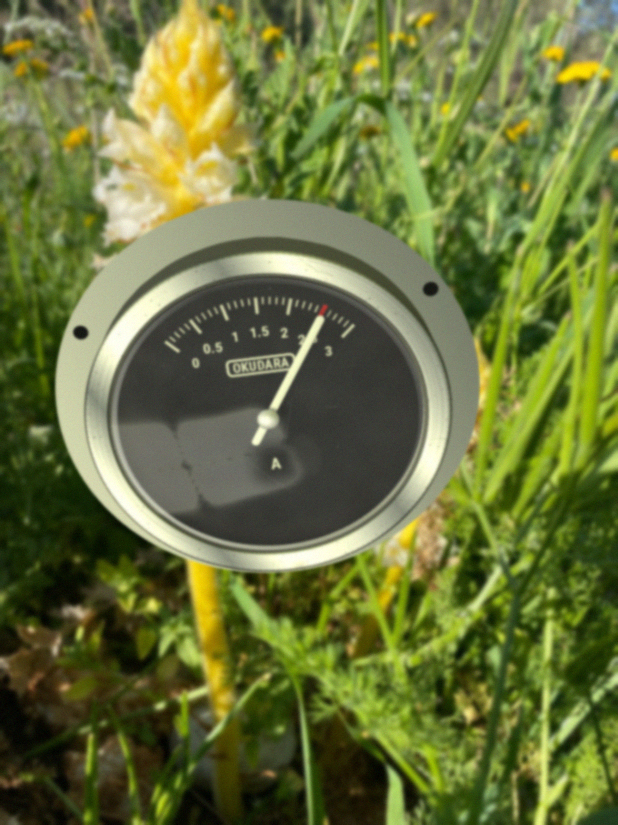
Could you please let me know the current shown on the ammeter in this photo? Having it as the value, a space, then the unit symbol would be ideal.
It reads 2.5 A
